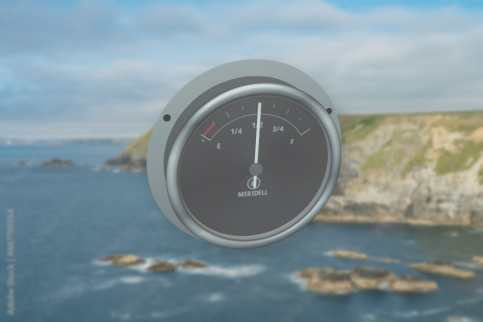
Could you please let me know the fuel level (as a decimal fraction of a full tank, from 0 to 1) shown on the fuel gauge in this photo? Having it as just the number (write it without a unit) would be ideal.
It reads 0.5
